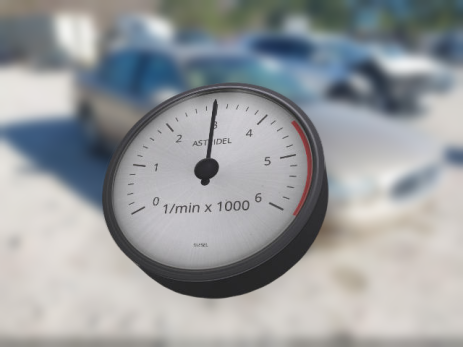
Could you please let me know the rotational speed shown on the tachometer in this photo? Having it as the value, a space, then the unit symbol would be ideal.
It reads 3000 rpm
